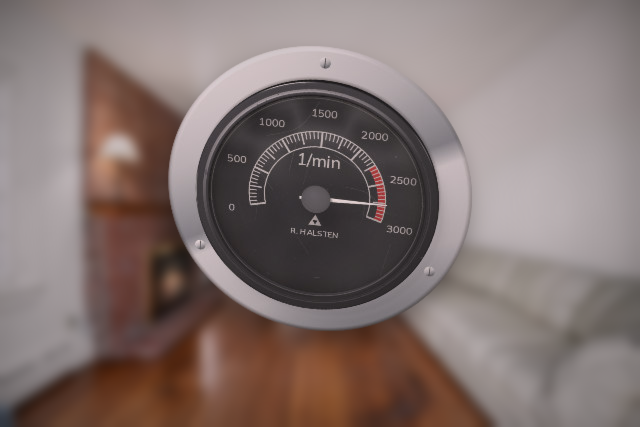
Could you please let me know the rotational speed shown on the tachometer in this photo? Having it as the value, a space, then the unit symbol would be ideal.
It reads 2750 rpm
